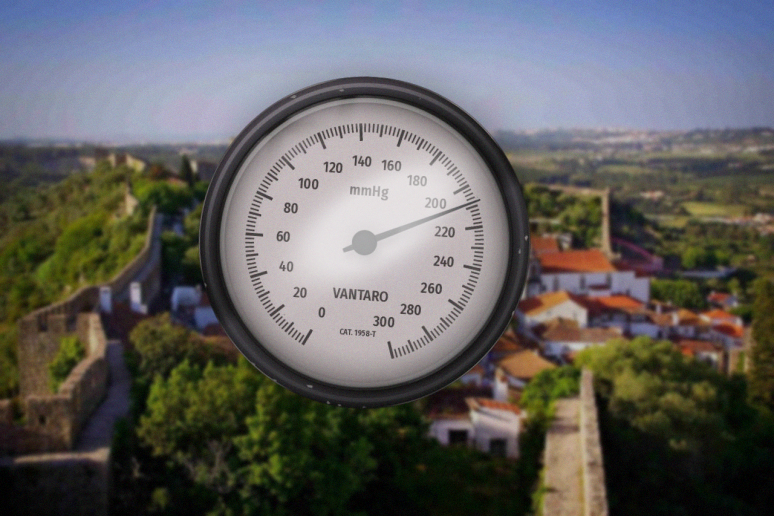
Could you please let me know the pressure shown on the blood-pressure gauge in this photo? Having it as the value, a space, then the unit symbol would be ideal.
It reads 208 mmHg
